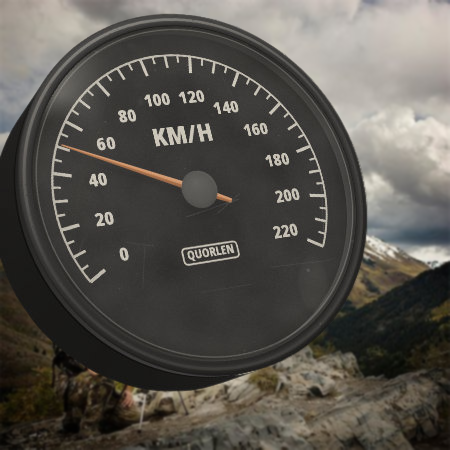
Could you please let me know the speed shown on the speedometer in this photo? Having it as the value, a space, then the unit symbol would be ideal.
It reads 50 km/h
